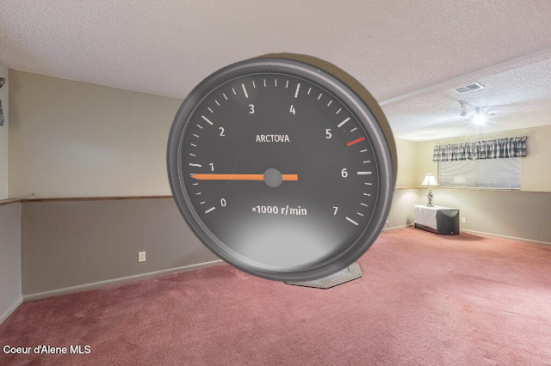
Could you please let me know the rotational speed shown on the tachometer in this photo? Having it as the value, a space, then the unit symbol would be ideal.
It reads 800 rpm
